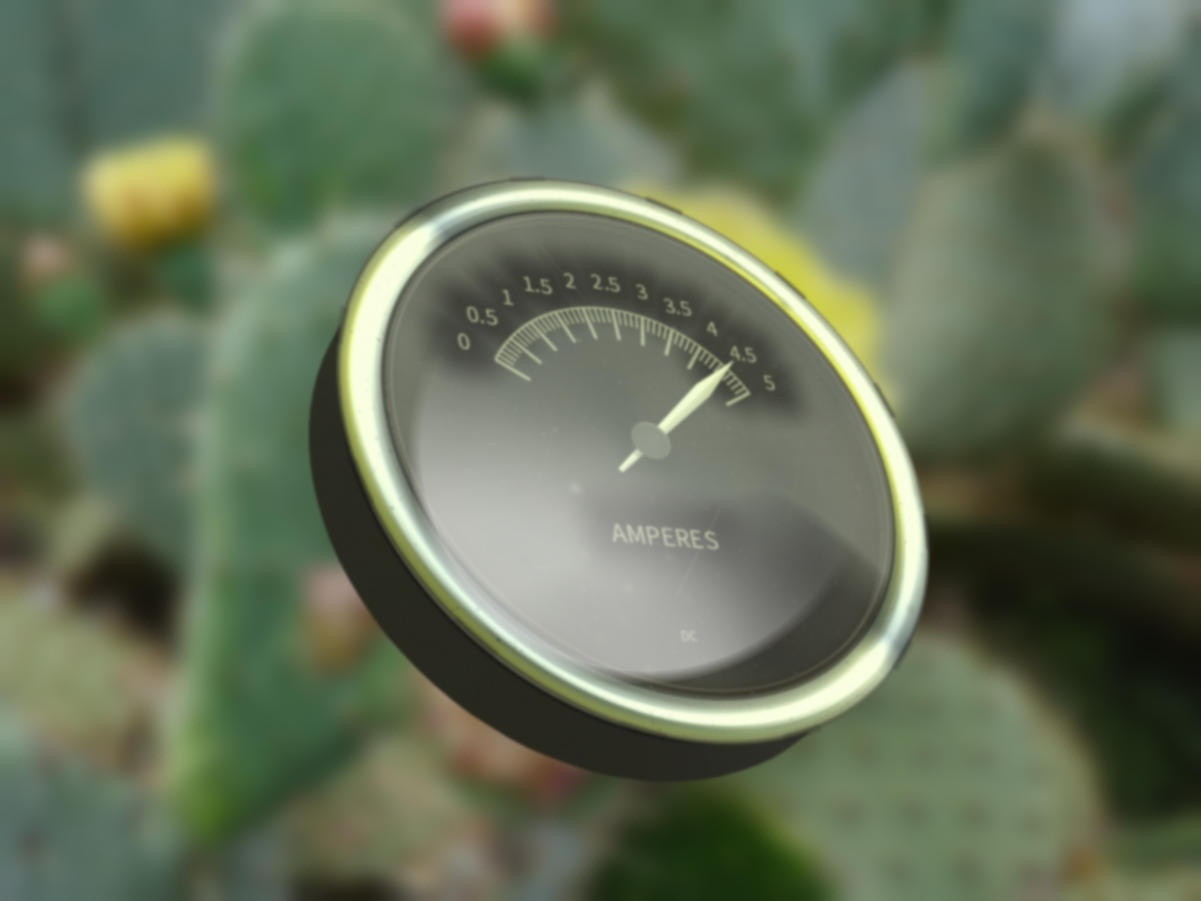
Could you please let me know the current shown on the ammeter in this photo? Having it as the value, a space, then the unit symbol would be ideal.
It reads 4.5 A
